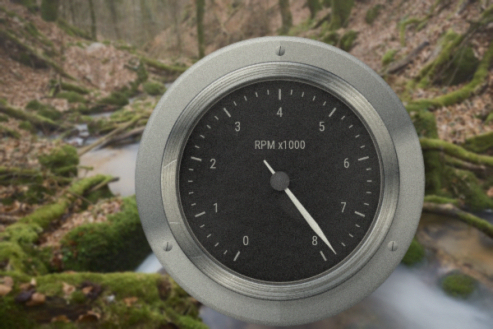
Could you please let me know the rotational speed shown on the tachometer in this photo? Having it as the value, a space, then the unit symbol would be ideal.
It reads 7800 rpm
